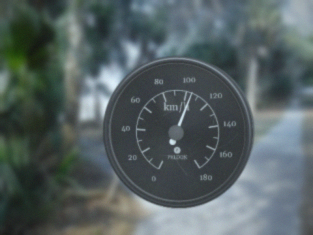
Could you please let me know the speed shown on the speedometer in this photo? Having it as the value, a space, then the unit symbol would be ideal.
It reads 105 km/h
